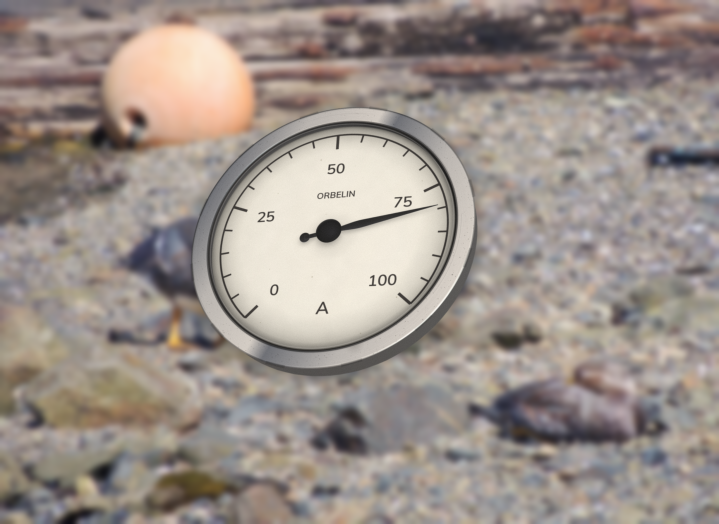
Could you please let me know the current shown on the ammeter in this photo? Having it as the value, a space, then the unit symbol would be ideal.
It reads 80 A
